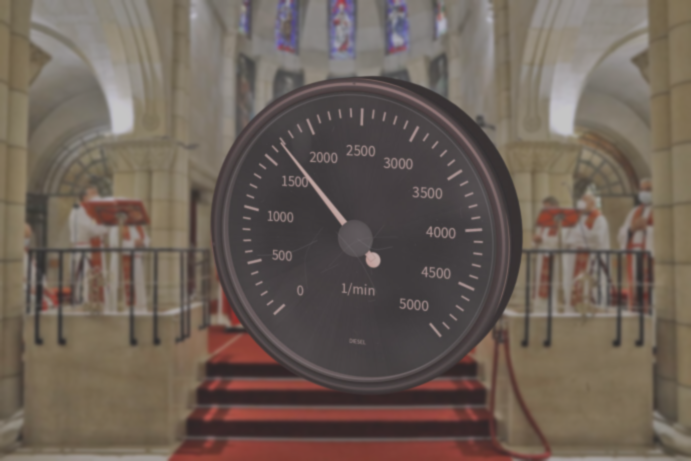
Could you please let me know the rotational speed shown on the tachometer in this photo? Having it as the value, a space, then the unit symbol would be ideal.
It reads 1700 rpm
